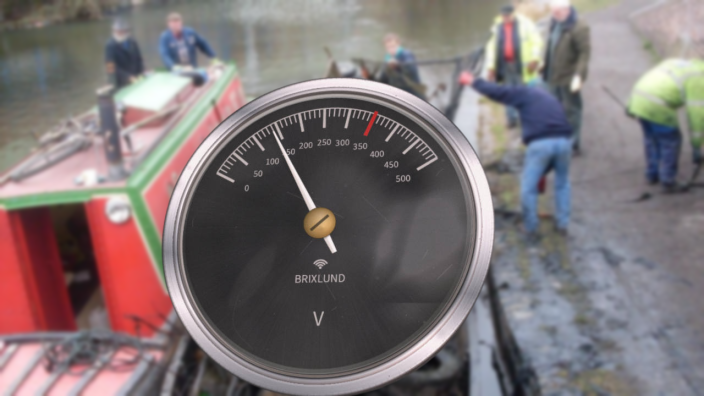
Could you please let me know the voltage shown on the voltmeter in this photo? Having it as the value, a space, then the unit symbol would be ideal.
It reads 140 V
